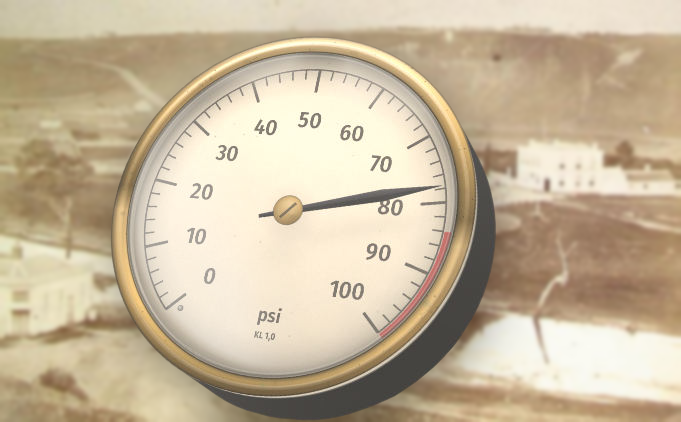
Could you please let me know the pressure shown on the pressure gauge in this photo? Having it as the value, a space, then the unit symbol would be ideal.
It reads 78 psi
